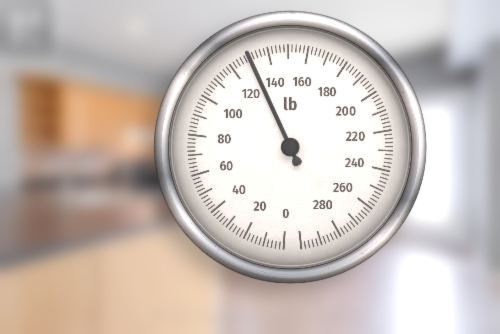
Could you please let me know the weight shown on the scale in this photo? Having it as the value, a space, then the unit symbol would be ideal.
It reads 130 lb
